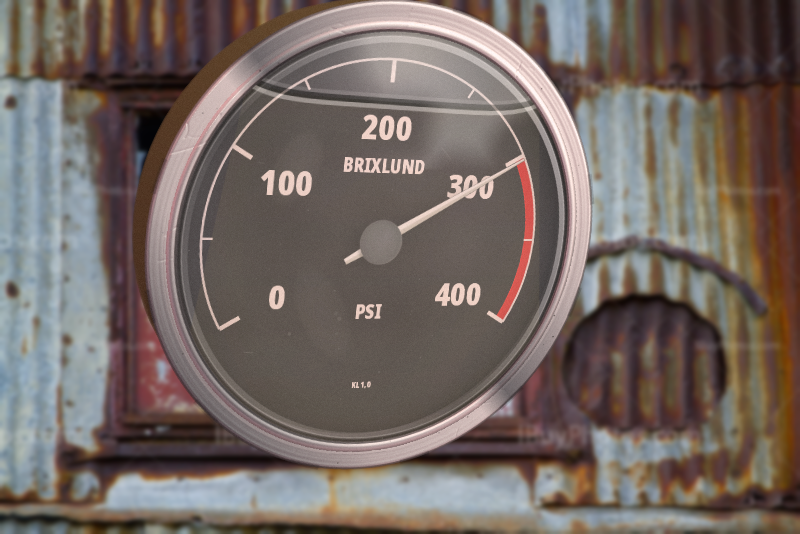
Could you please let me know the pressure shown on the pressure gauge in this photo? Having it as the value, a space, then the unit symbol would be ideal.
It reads 300 psi
